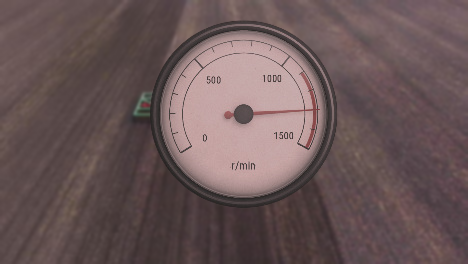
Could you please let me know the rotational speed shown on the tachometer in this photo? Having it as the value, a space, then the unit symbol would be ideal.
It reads 1300 rpm
